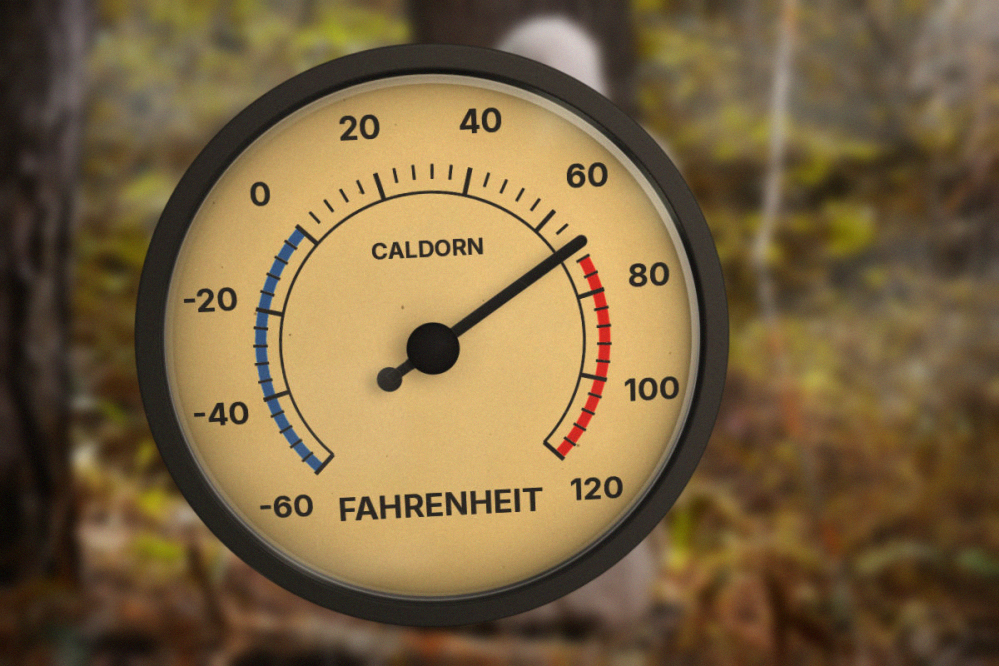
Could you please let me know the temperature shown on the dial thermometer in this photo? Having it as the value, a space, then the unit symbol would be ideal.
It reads 68 °F
